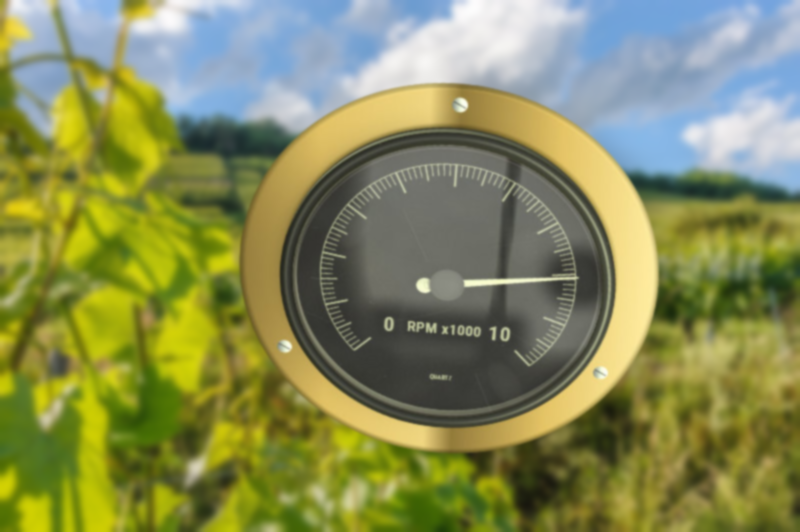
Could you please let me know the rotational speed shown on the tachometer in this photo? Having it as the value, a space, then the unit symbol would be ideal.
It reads 8000 rpm
